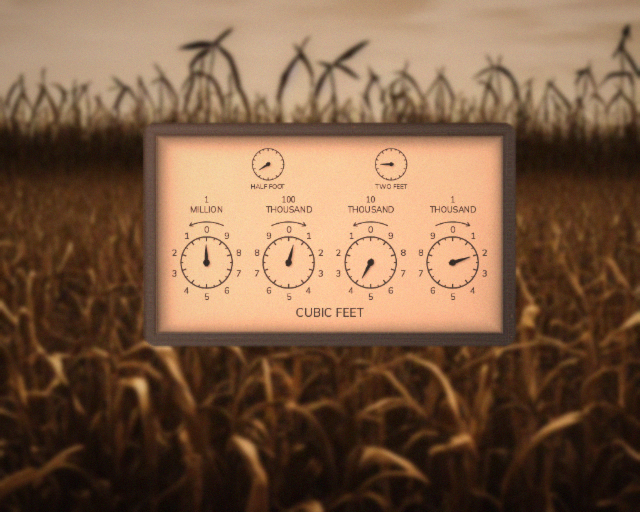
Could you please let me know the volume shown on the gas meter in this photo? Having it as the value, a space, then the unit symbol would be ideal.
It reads 4200 ft³
